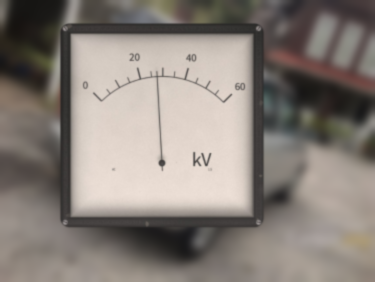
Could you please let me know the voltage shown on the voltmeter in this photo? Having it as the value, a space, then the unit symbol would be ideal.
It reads 27.5 kV
